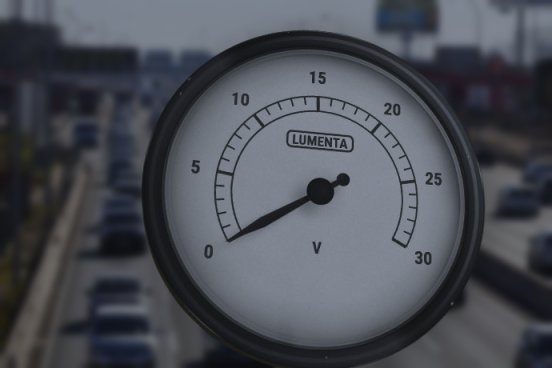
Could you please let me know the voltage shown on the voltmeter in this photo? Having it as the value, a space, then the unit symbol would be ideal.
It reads 0 V
